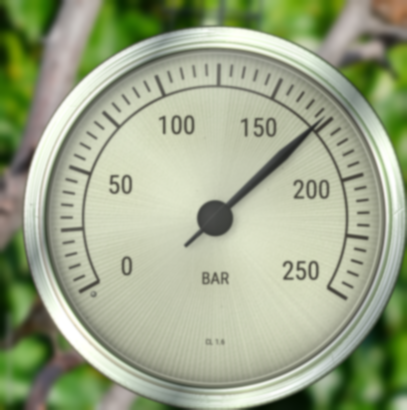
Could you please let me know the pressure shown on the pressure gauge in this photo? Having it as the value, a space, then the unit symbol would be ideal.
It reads 172.5 bar
